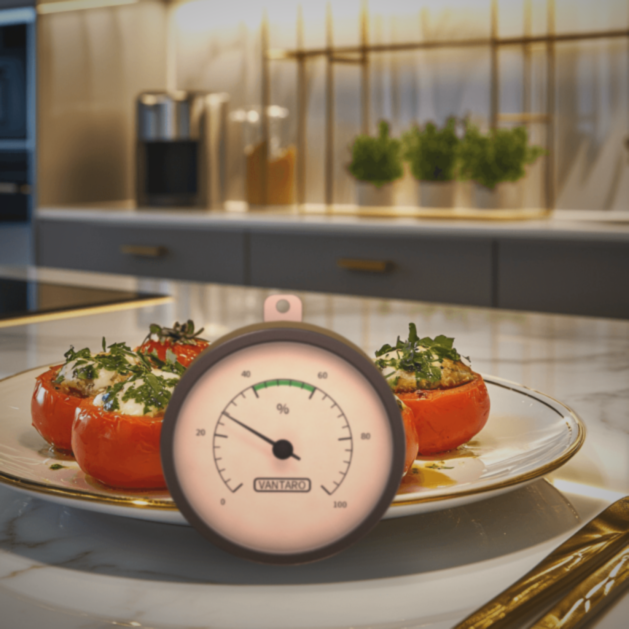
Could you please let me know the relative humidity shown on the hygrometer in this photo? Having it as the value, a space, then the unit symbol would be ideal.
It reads 28 %
